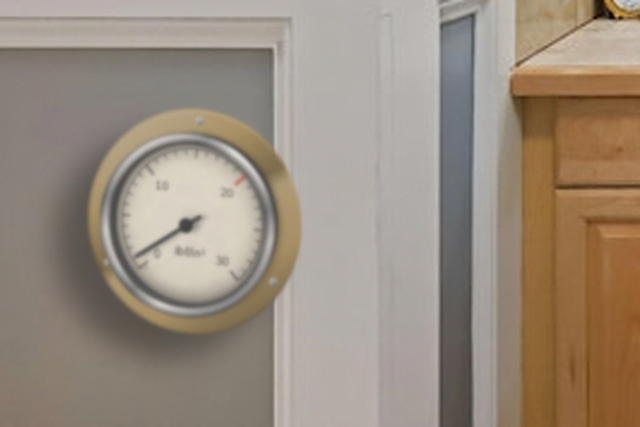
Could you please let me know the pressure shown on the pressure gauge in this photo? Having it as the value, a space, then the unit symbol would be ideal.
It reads 1 psi
